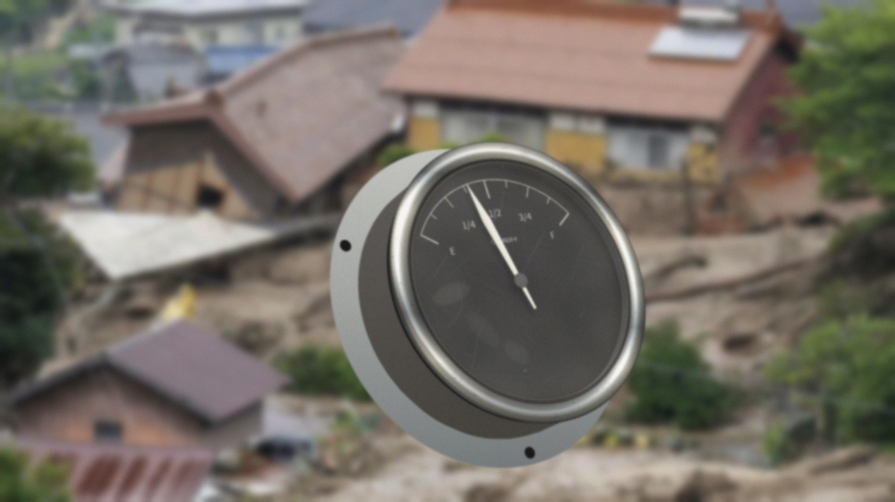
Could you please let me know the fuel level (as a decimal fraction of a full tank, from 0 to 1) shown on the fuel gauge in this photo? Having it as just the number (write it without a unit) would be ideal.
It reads 0.375
